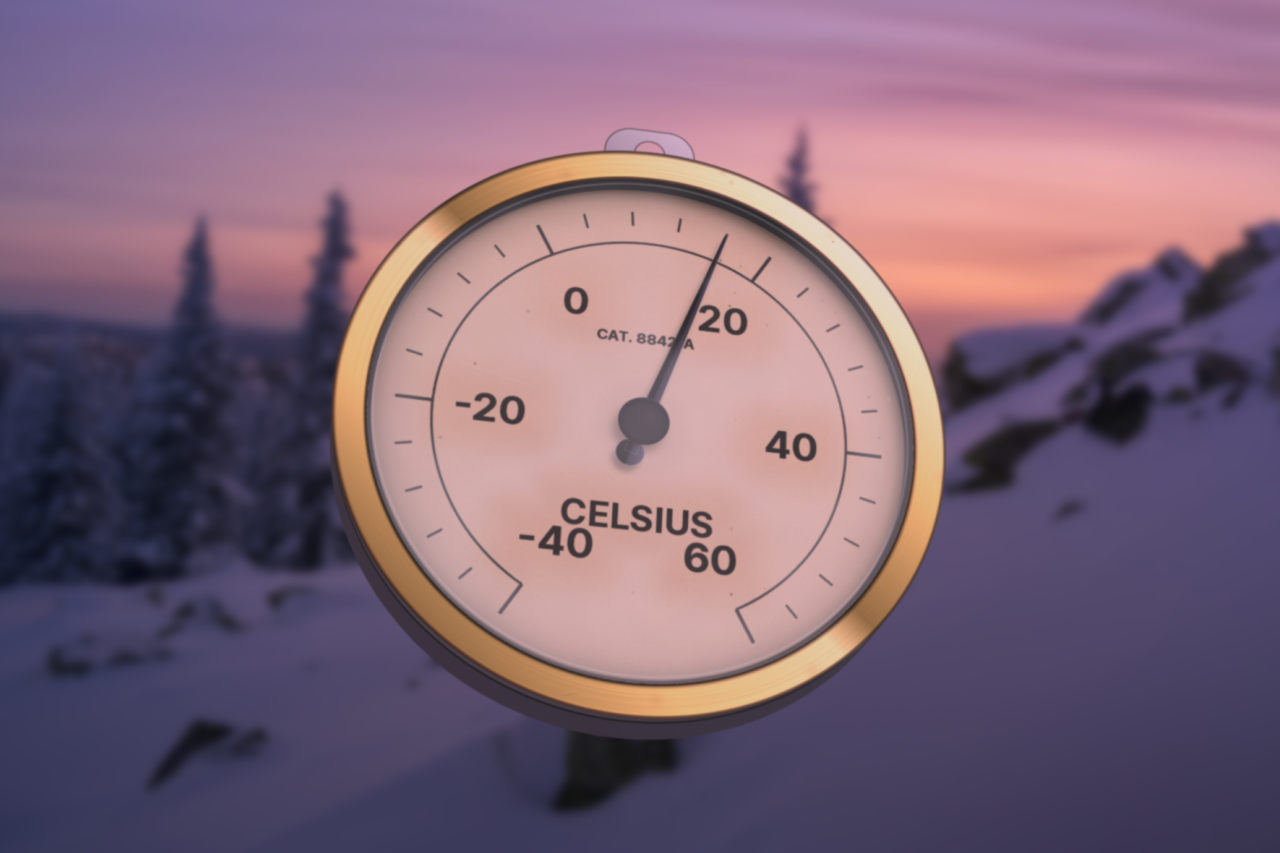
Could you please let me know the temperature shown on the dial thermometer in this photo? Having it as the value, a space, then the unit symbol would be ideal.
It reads 16 °C
